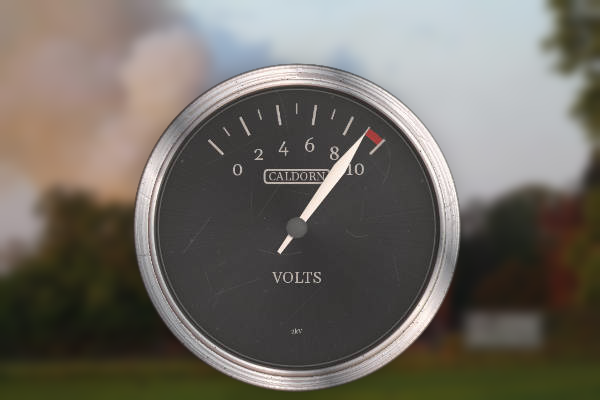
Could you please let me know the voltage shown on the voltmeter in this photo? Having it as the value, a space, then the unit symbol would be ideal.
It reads 9 V
